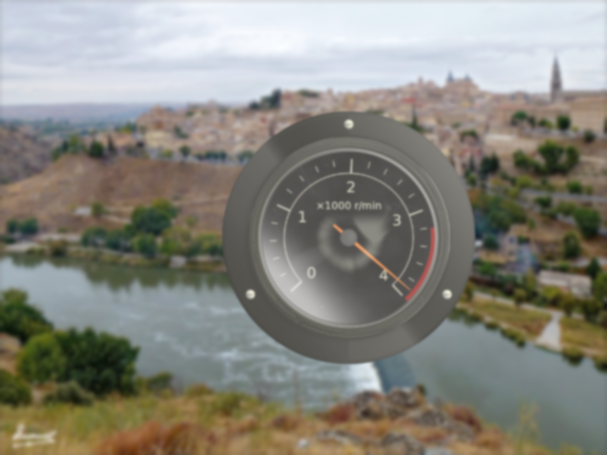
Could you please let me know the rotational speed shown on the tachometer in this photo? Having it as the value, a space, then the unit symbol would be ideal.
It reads 3900 rpm
